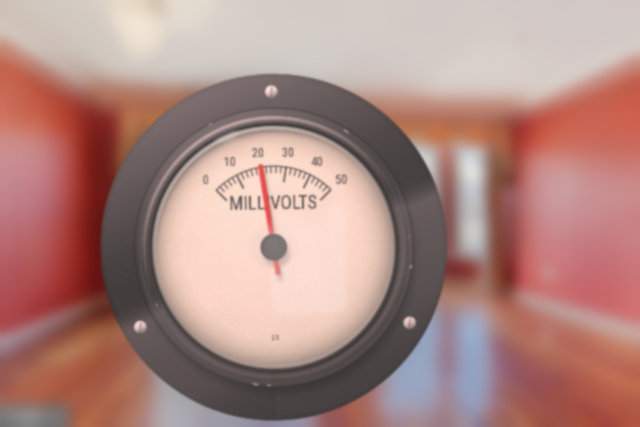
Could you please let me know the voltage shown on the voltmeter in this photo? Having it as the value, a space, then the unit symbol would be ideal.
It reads 20 mV
